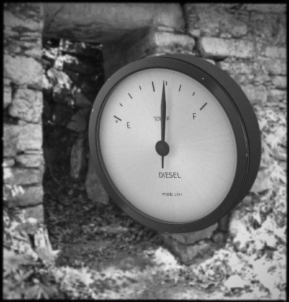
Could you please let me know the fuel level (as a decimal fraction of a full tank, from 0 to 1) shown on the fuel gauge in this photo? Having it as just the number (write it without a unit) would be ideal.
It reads 0.625
